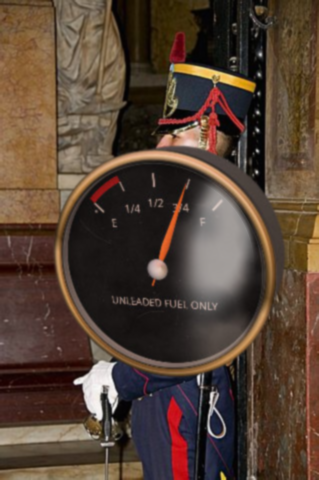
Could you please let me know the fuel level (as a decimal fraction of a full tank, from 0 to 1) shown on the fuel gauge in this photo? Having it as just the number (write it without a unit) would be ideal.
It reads 0.75
